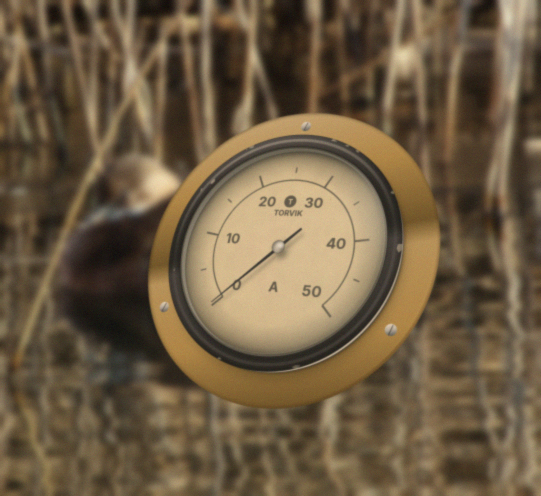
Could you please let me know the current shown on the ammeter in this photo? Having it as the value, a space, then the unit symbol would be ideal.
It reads 0 A
